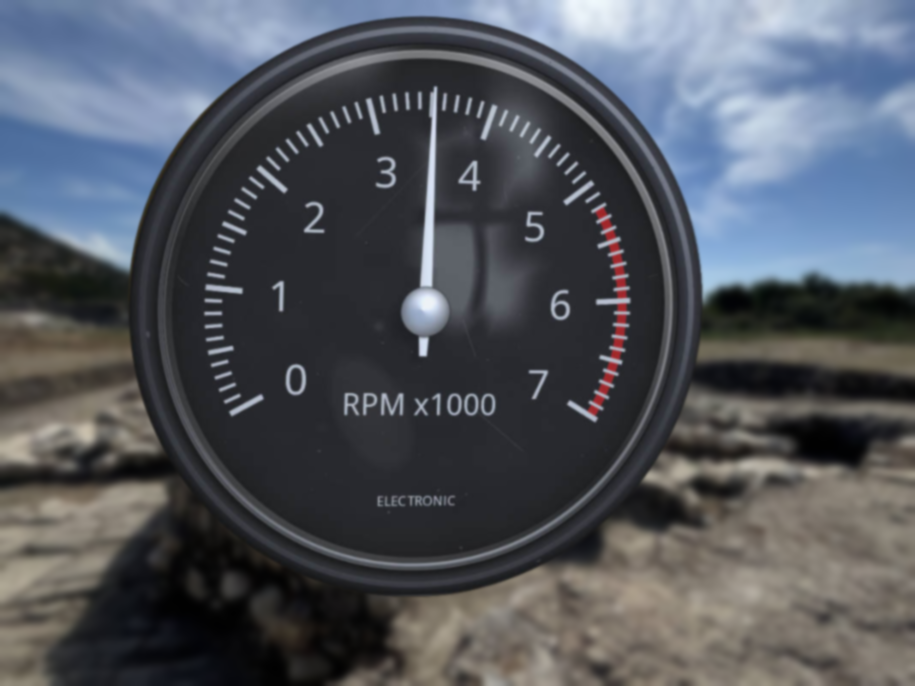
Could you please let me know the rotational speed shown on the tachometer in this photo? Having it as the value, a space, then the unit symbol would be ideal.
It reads 3500 rpm
